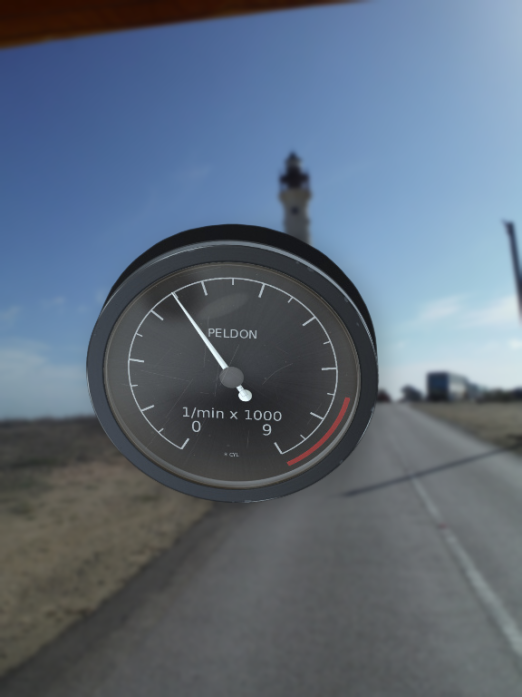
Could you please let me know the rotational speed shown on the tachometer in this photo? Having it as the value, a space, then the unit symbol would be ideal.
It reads 3500 rpm
